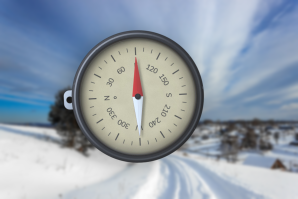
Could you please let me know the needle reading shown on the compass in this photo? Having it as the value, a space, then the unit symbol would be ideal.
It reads 90 °
